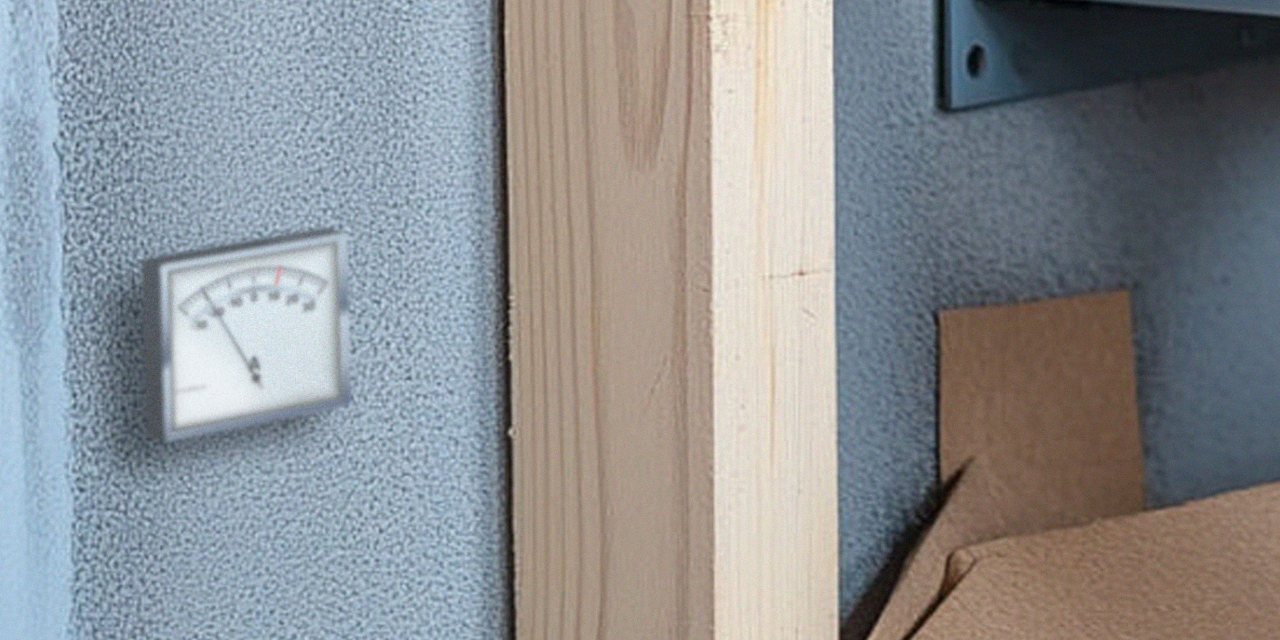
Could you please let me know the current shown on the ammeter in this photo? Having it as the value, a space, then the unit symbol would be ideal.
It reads -20 A
